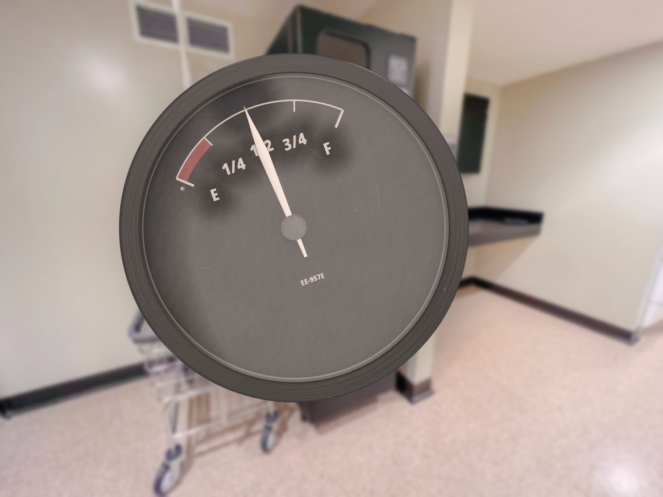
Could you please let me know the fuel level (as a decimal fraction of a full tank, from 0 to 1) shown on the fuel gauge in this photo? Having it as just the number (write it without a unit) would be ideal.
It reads 0.5
